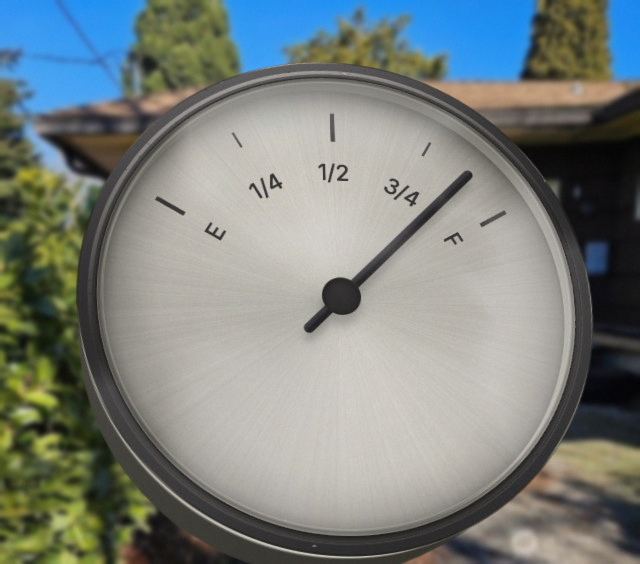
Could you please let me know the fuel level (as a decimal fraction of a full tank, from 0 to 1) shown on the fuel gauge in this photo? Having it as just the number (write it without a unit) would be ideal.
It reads 0.875
